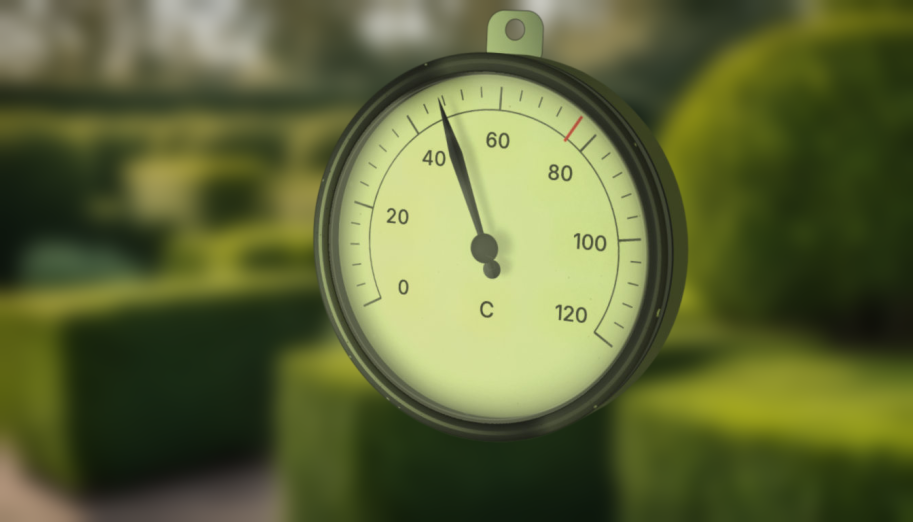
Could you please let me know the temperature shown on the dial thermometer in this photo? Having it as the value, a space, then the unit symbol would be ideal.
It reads 48 °C
